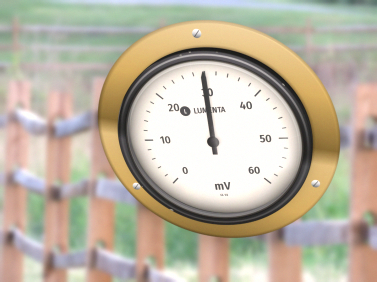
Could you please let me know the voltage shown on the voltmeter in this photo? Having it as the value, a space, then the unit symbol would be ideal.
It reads 30 mV
